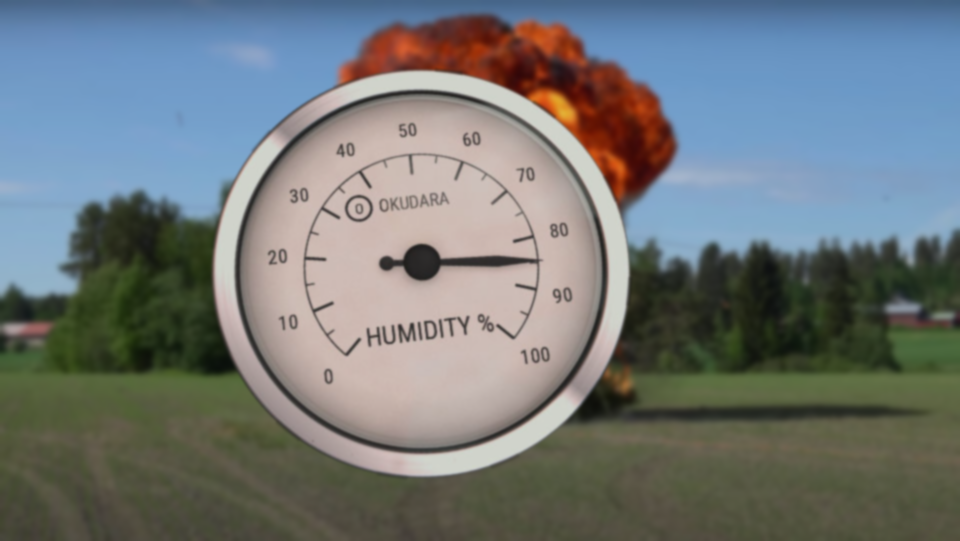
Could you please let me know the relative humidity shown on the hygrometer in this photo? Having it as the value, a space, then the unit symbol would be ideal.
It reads 85 %
